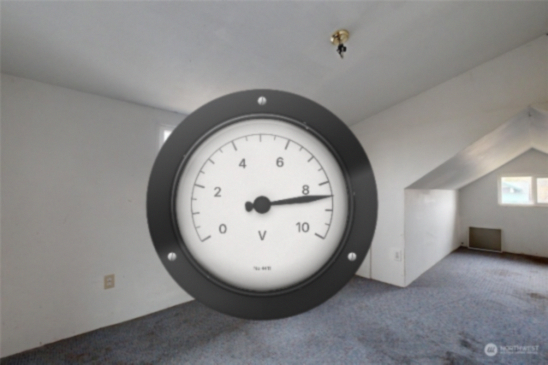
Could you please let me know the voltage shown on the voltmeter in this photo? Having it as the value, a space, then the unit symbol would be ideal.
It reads 8.5 V
